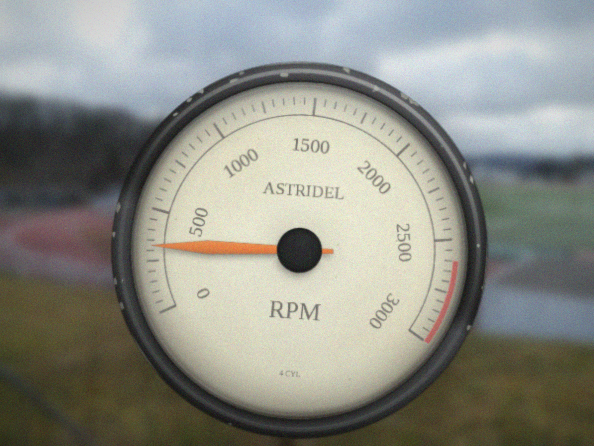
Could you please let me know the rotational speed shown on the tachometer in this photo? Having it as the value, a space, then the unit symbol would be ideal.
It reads 325 rpm
